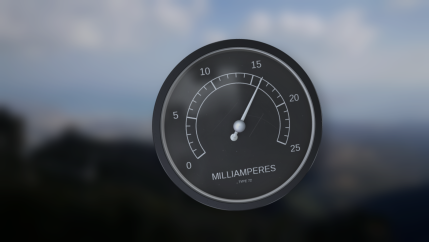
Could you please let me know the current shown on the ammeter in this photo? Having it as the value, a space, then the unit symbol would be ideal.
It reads 16 mA
